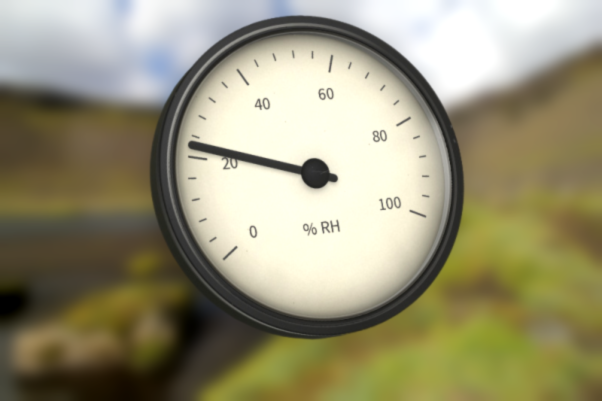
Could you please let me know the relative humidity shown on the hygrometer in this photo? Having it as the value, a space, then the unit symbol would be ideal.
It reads 22 %
